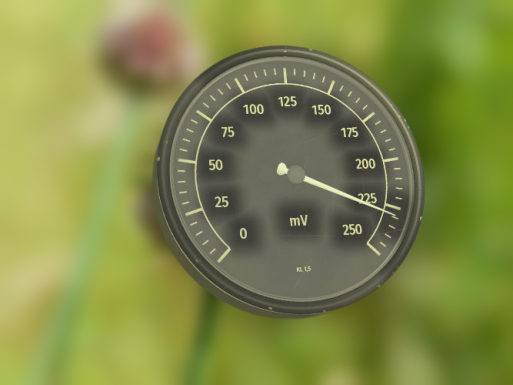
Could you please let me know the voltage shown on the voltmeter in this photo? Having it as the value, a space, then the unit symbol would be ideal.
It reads 230 mV
